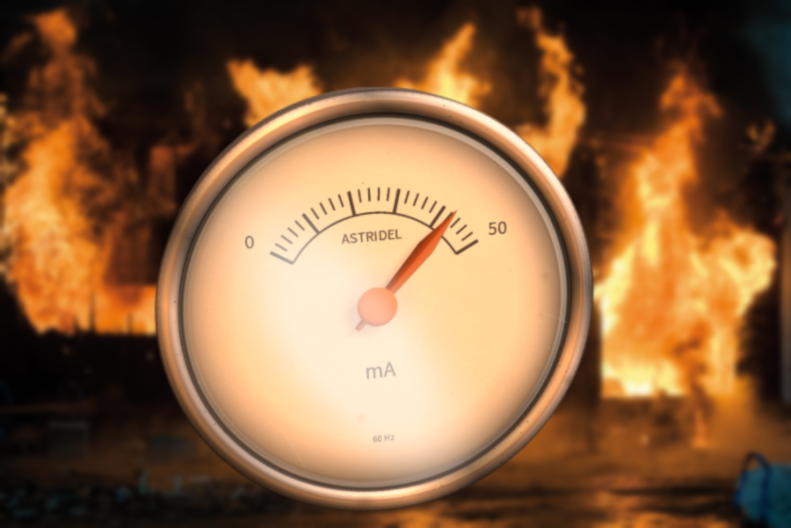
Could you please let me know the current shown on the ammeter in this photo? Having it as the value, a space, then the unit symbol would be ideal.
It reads 42 mA
